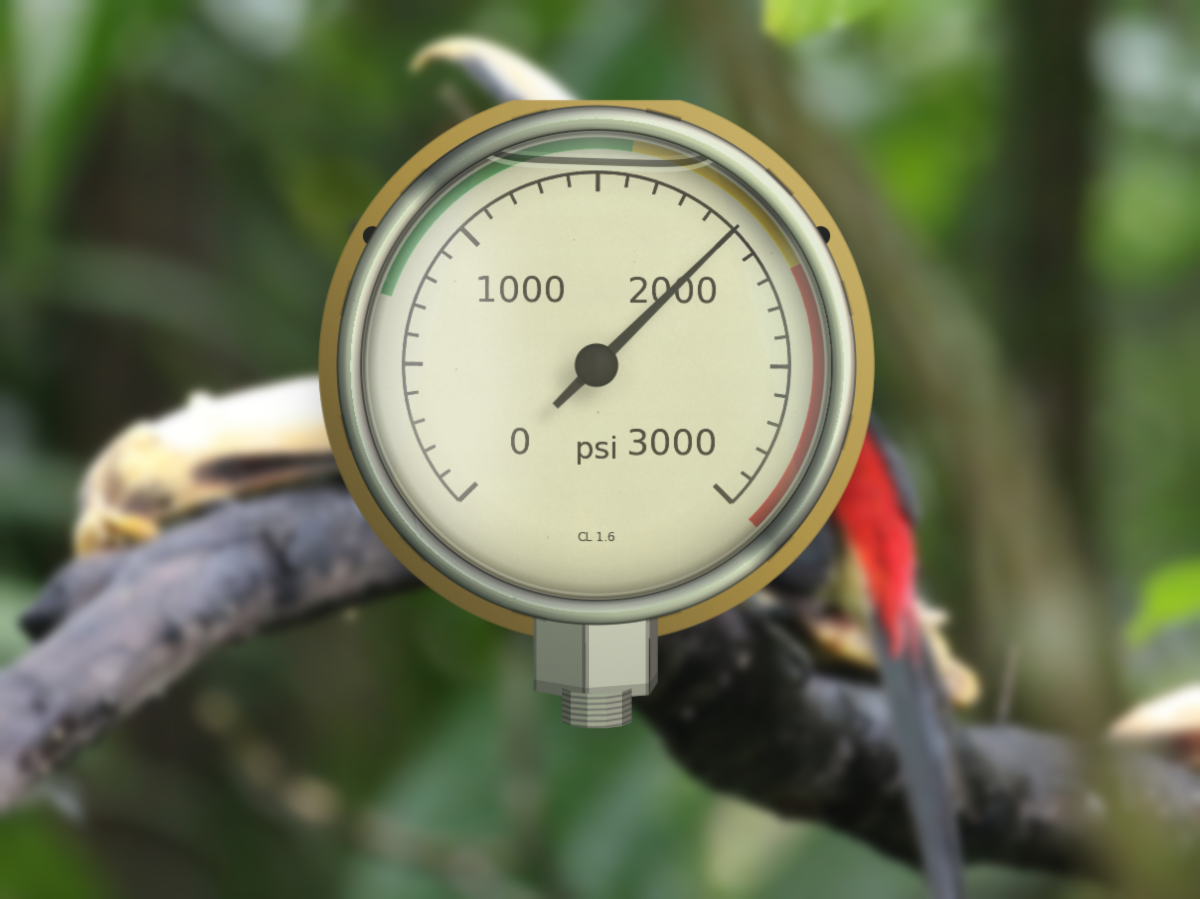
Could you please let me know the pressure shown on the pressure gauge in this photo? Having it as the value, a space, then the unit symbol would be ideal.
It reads 2000 psi
